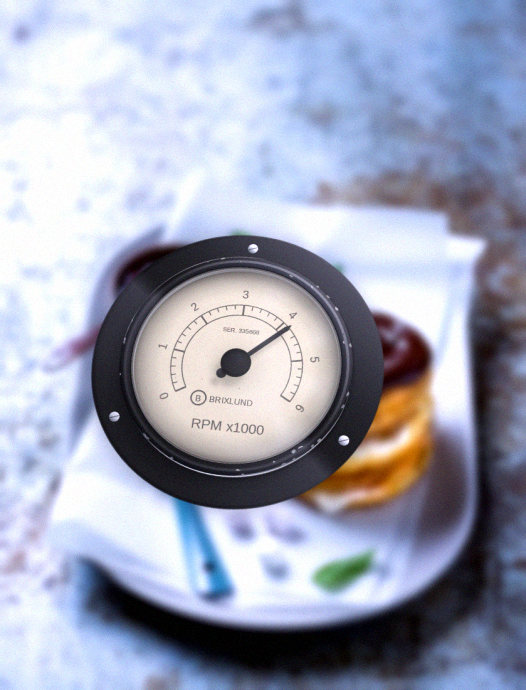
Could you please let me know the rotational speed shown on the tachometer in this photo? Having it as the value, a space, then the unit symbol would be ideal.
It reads 4200 rpm
